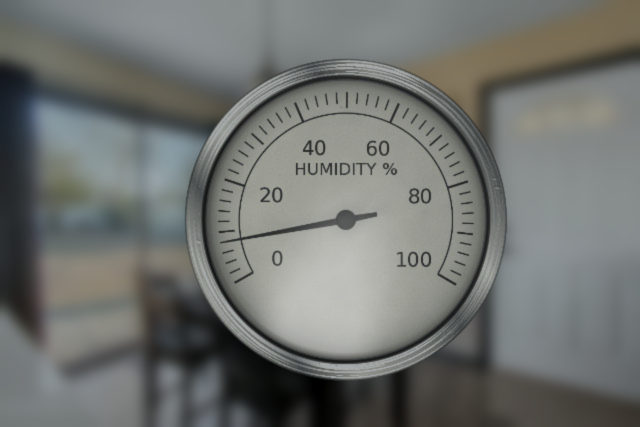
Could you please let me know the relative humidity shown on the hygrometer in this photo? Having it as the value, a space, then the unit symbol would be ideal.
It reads 8 %
